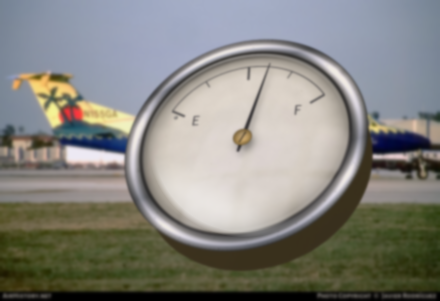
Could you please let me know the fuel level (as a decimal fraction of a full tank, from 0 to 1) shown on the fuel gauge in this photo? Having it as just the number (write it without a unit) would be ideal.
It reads 0.625
